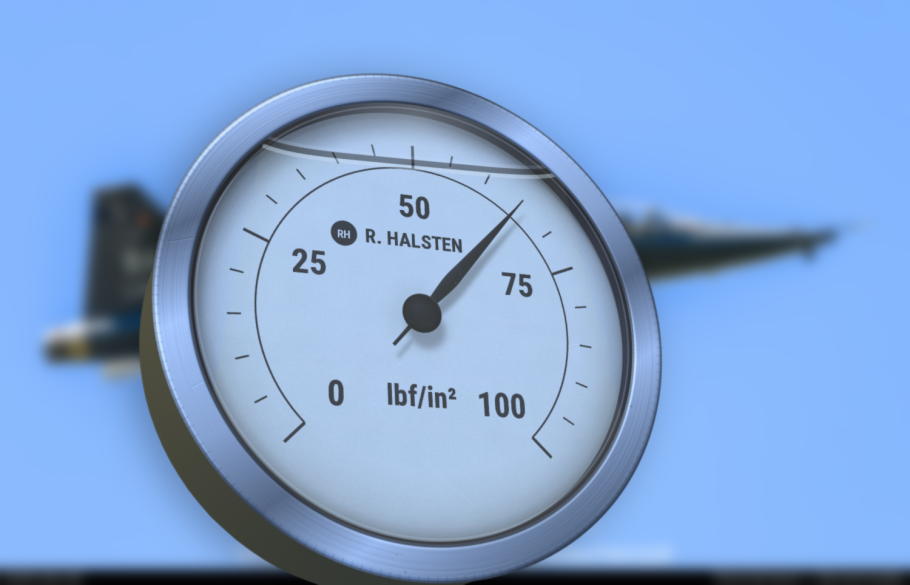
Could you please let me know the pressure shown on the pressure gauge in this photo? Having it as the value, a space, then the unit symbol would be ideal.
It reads 65 psi
